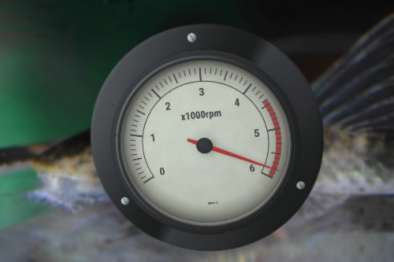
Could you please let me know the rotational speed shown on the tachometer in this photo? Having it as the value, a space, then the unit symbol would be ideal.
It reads 5800 rpm
